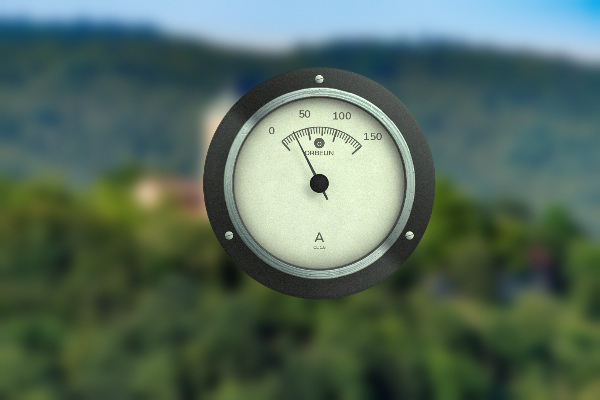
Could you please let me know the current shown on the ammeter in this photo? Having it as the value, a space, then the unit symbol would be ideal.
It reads 25 A
